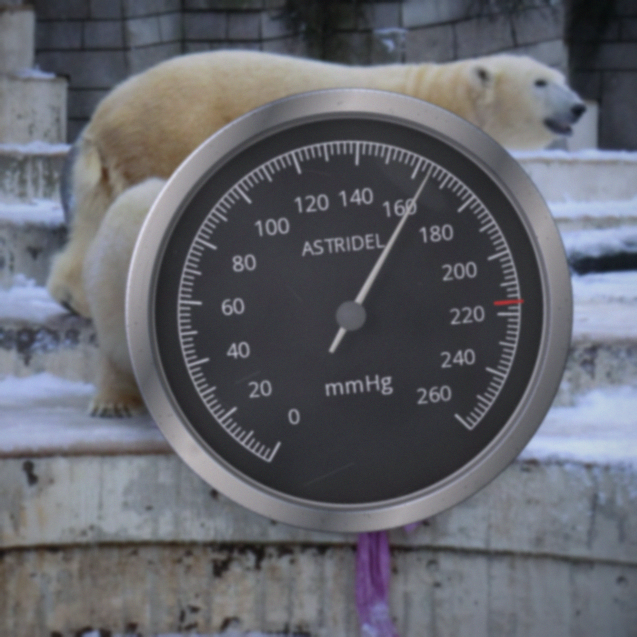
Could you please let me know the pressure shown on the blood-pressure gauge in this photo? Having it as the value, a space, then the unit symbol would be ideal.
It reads 164 mmHg
